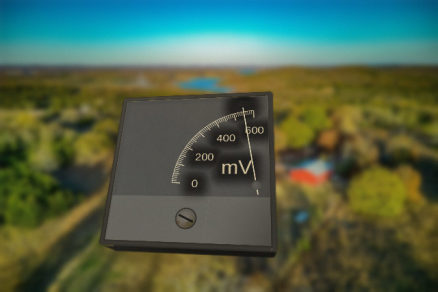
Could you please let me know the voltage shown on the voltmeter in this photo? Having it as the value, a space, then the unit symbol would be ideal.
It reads 550 mV
